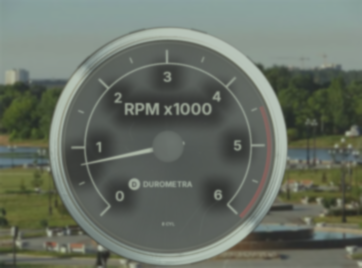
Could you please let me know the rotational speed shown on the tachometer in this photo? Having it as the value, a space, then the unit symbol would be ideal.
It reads 750 rpm
